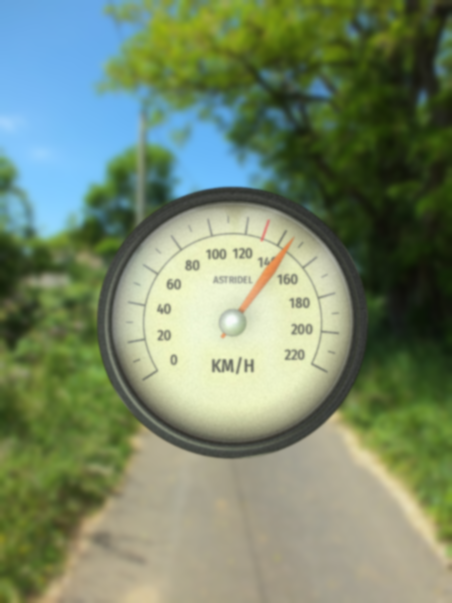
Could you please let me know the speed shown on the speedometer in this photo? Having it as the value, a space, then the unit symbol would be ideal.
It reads 145 km/h
